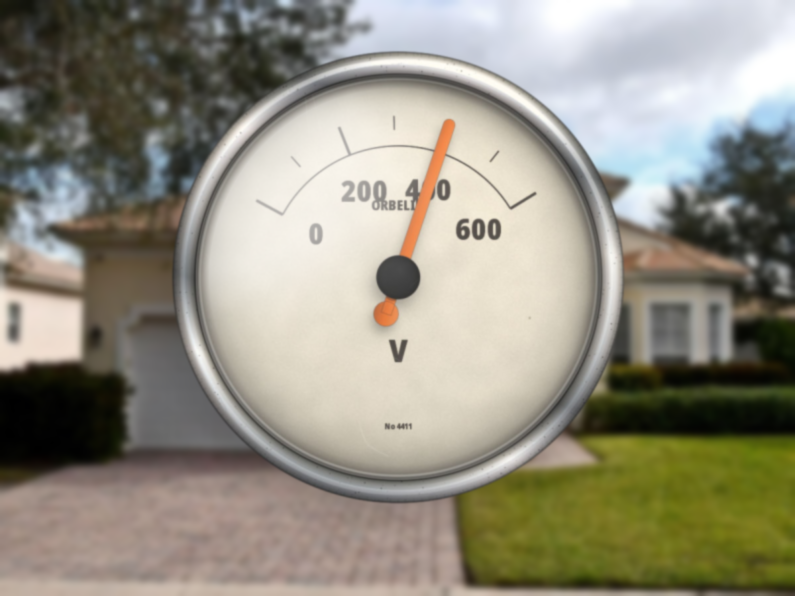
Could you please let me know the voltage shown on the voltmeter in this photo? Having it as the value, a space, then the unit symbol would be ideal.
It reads 400 V
